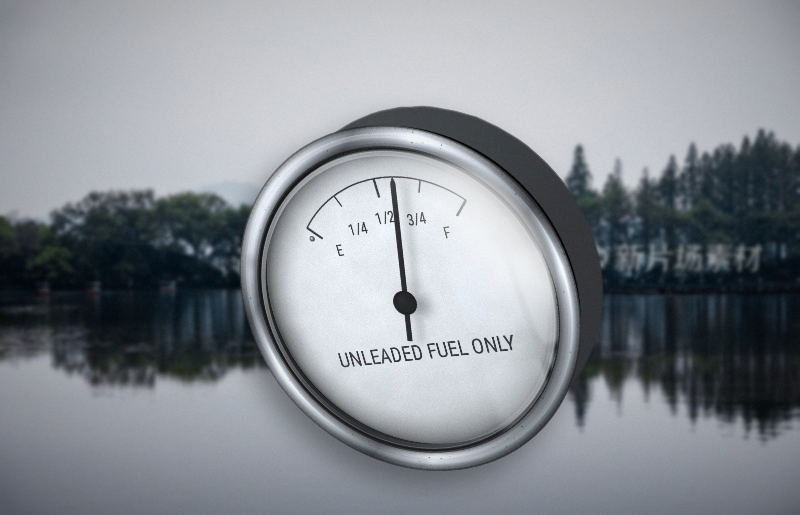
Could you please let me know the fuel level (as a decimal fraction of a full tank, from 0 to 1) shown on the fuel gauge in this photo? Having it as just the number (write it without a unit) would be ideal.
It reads 0.625
